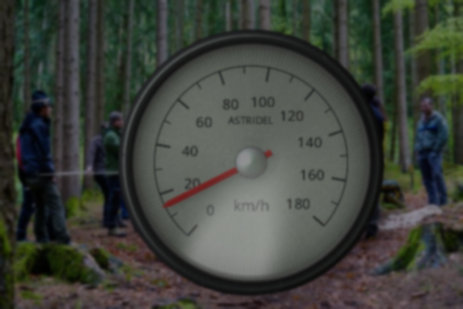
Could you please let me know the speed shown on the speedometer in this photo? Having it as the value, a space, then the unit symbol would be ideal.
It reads 15 km/h
